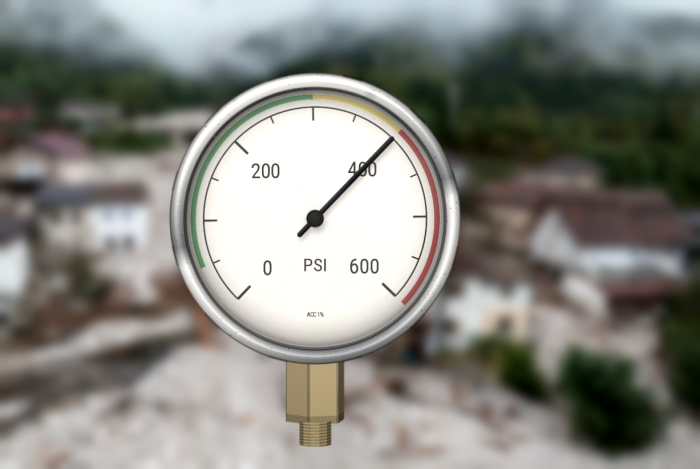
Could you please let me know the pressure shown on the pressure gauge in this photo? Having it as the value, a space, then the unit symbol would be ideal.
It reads 400 psi
